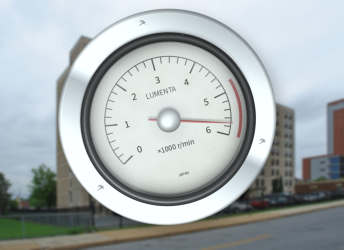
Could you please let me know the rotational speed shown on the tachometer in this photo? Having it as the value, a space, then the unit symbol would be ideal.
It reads 5700 rpm
